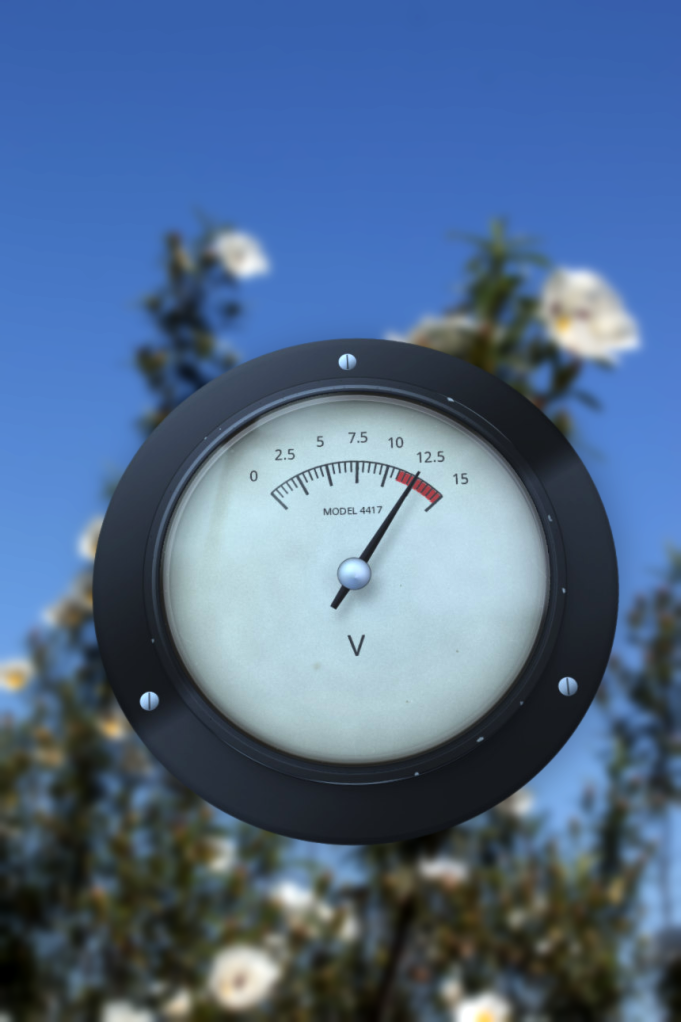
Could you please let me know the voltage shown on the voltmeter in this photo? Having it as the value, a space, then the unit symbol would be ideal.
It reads 12.5 V
